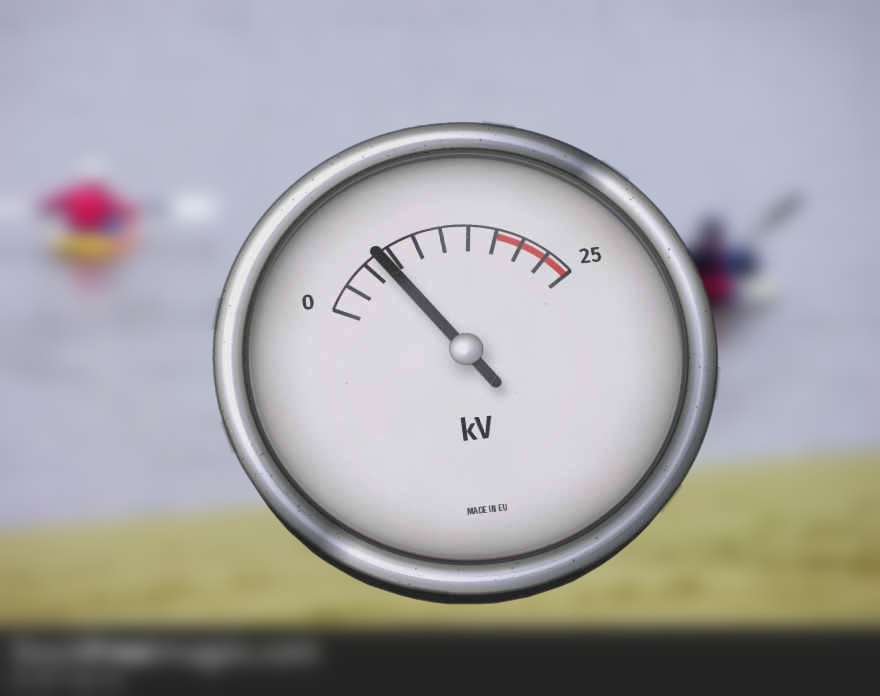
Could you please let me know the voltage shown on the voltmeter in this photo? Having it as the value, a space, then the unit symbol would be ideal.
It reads 6.25 kV
